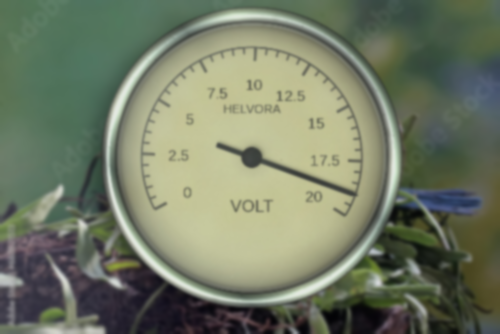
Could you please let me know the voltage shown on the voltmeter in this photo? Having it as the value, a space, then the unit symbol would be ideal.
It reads 19 V
